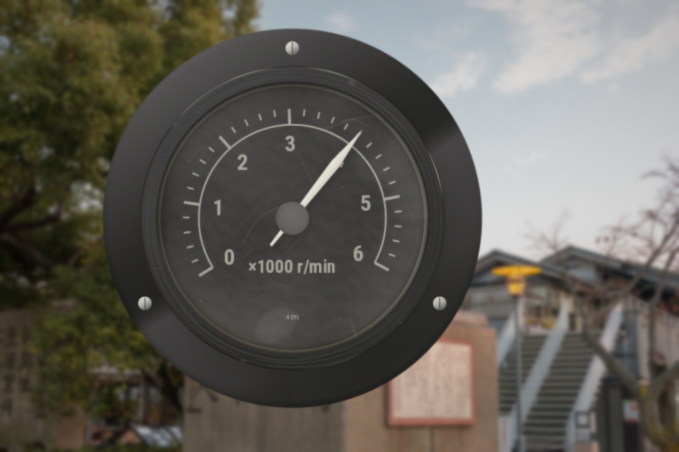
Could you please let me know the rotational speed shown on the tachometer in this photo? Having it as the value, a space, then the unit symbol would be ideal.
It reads 4000 rpm
